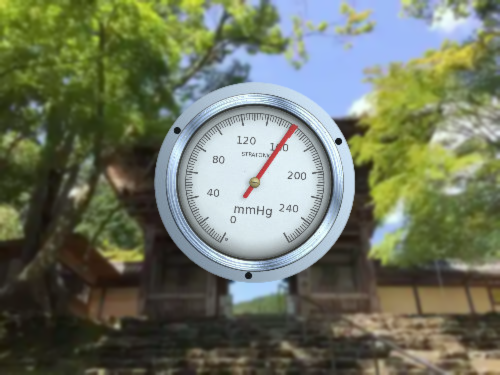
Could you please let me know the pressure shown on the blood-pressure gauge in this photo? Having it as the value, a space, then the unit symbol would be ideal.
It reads 160 mmHg
